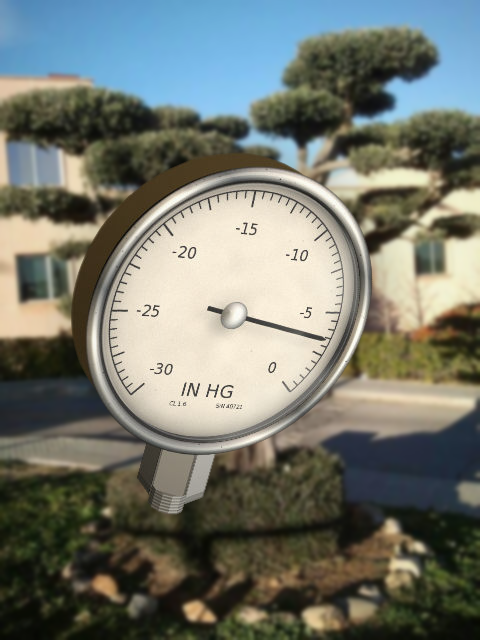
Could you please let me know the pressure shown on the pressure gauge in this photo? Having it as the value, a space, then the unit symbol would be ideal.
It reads -3.5 inHg
